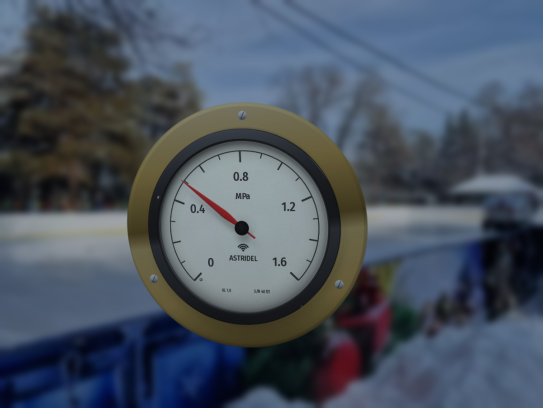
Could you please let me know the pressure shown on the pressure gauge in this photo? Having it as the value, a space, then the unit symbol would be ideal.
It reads 0.5 MPa
